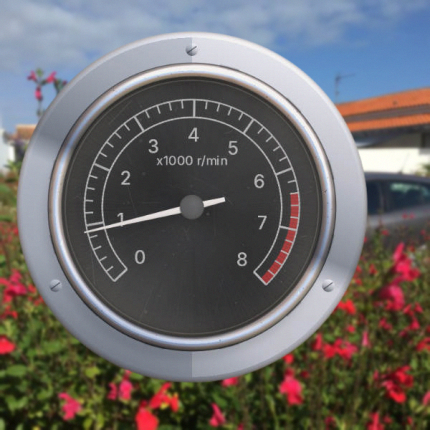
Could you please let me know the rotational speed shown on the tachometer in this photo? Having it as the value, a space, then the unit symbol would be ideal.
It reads 900 rpm
